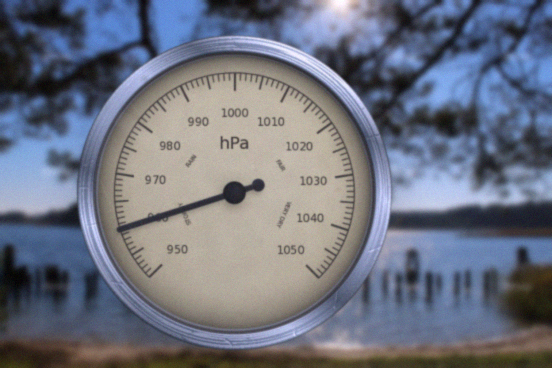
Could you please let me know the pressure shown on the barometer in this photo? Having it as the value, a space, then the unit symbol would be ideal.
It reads 960 hPa
